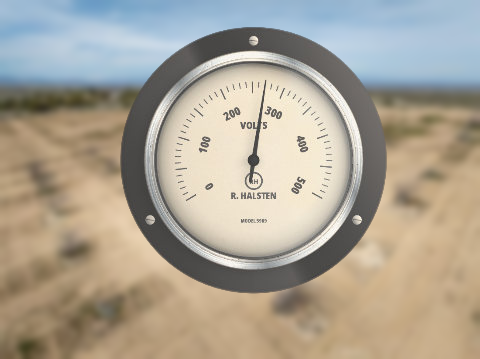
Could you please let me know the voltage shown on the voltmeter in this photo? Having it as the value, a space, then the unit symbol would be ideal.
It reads 270 V
